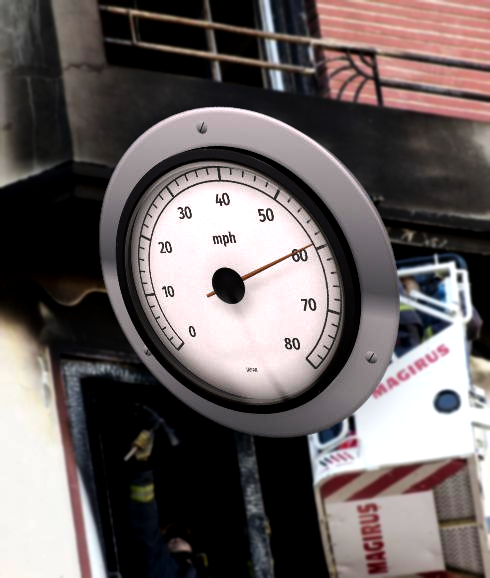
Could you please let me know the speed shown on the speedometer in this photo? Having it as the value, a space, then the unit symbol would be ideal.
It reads 59 mph
